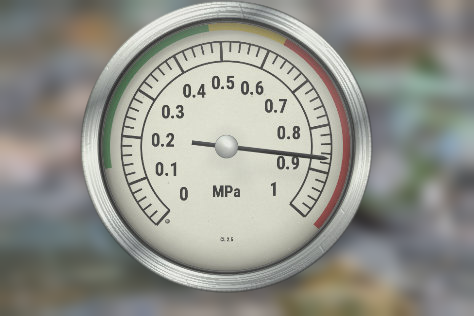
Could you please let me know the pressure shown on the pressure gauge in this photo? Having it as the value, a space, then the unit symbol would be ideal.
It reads 0.87 MPa
